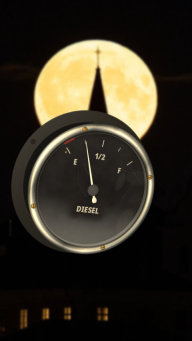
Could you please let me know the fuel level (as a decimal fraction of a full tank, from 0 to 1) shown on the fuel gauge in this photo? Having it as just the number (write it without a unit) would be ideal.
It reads 0.25
